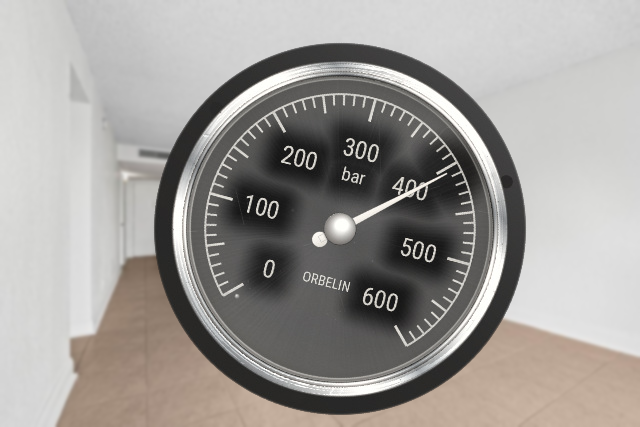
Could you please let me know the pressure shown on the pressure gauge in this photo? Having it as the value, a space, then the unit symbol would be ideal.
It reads 405 bar
